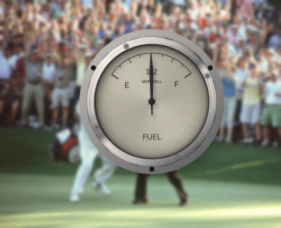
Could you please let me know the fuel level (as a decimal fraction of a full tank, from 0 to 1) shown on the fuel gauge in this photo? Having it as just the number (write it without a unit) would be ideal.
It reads 0.5
